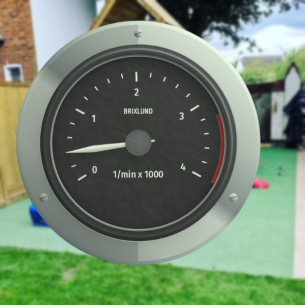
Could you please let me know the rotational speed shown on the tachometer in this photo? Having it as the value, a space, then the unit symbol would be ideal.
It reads 400 rpm
